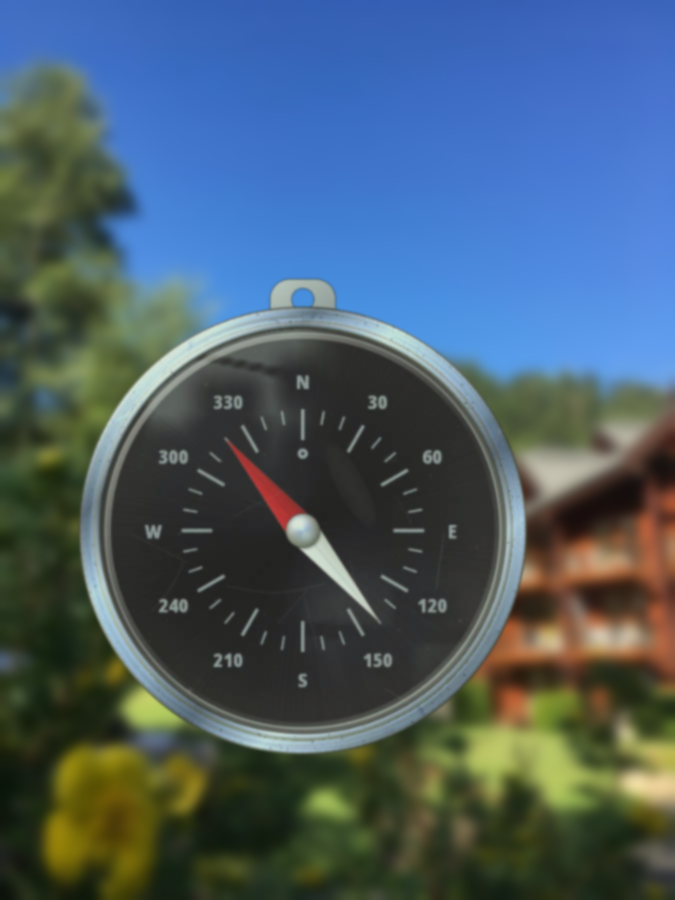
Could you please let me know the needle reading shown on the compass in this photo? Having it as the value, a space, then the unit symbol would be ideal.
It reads 320 °
